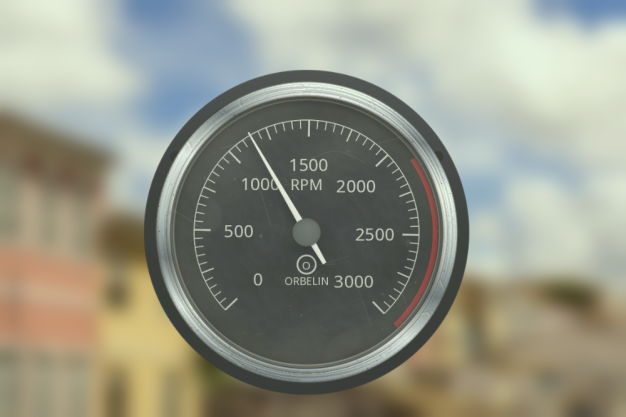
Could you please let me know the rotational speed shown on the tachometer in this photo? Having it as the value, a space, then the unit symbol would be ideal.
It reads 1150 rpm
